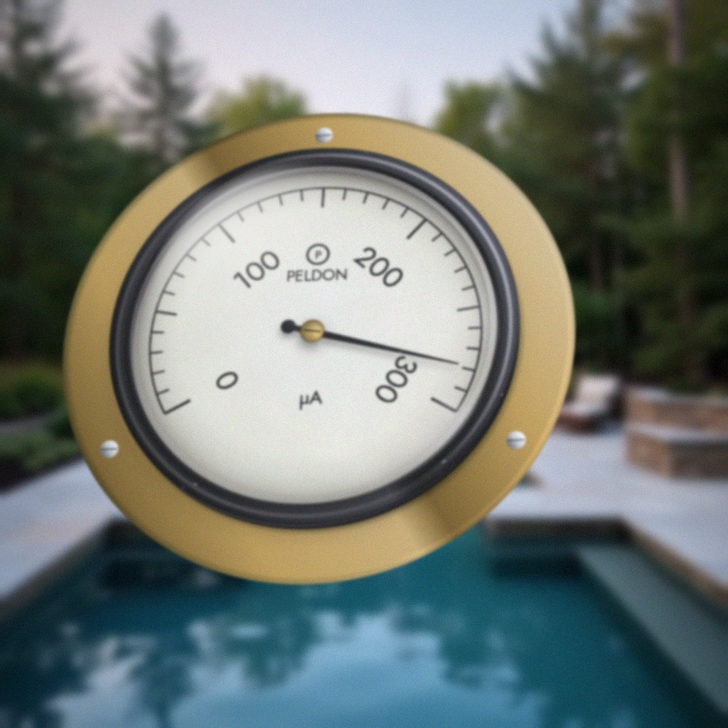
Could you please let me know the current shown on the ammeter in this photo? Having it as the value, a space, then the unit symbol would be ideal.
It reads 280 µA
